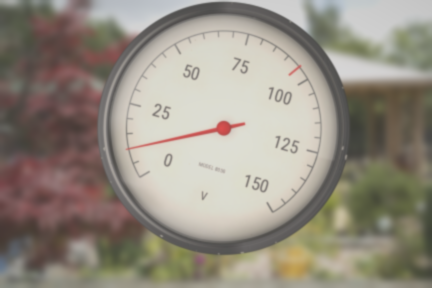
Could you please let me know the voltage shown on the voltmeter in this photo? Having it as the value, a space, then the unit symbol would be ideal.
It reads 10 V
